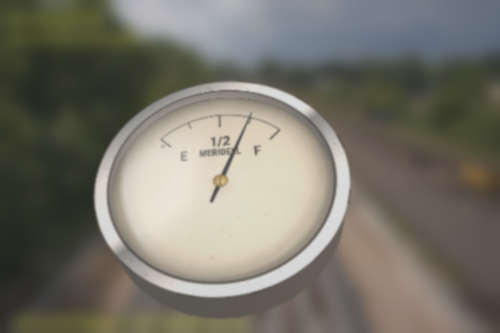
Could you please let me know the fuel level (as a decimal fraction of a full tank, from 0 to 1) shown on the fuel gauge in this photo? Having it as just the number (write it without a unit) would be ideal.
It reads 0.75
